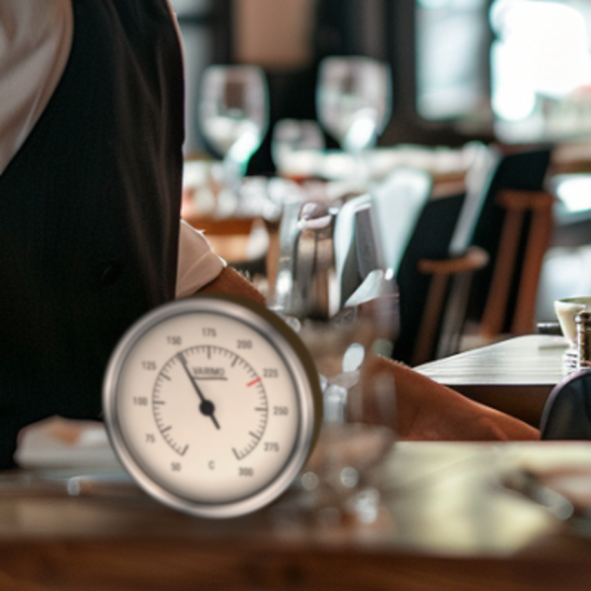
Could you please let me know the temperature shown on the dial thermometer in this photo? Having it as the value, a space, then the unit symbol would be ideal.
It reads 150 °C
